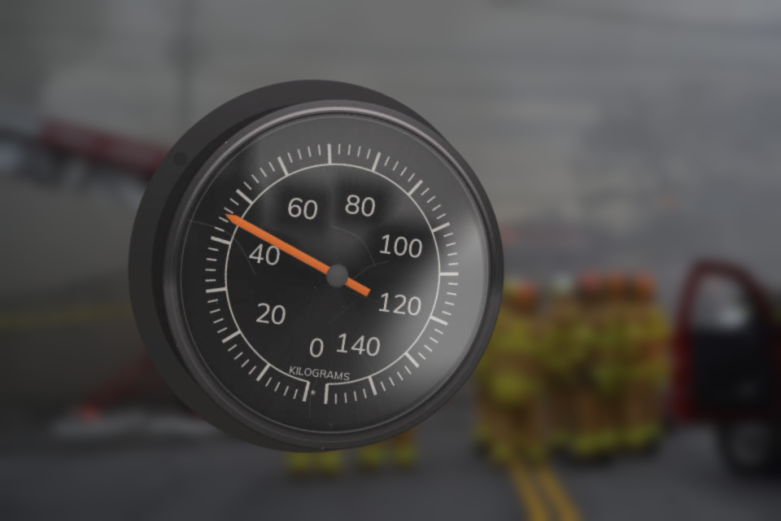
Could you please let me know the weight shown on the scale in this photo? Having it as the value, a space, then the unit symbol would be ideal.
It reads 45 kg
